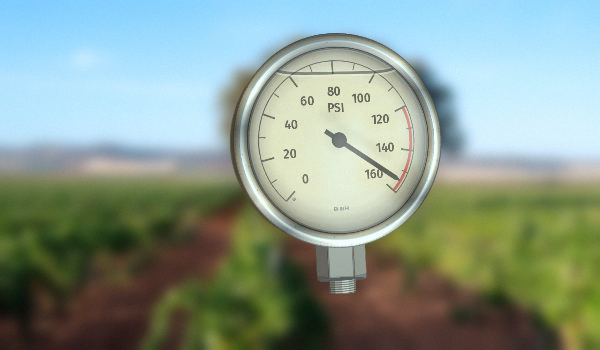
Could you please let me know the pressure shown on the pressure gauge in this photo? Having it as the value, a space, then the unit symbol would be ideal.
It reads 155 psi
